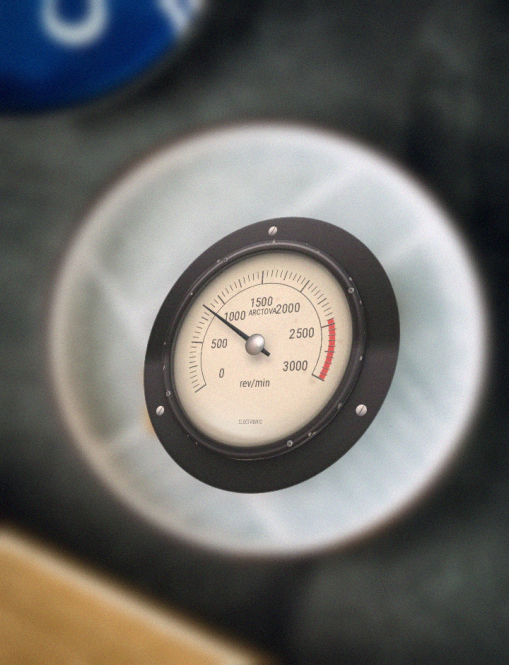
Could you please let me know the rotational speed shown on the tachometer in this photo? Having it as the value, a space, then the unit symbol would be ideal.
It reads 850 rpm
